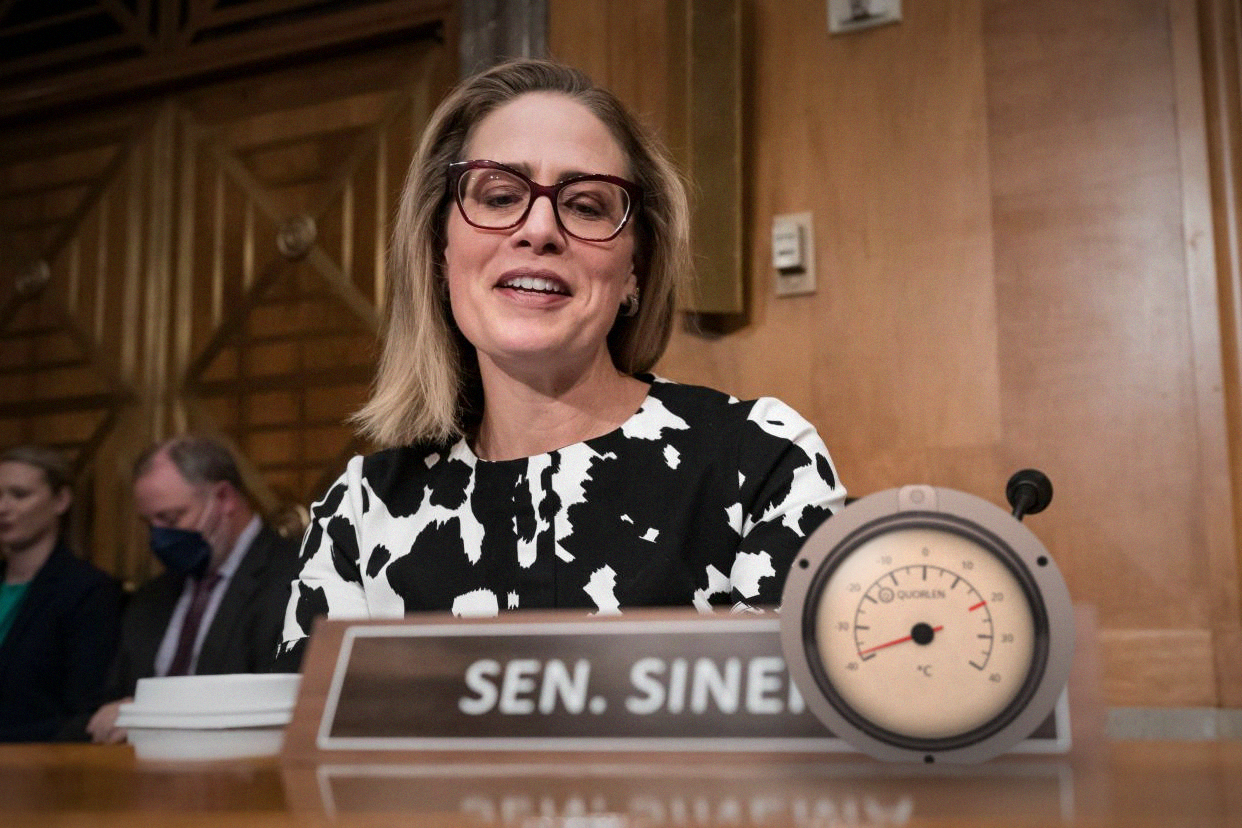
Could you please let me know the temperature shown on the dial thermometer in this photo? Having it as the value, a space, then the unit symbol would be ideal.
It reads -37.5 °C
